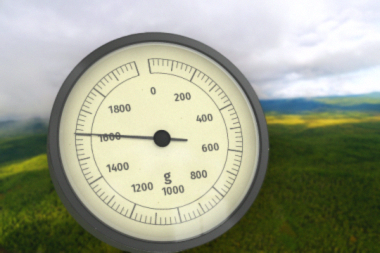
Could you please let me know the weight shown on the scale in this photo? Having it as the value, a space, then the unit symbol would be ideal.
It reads 1600 g
